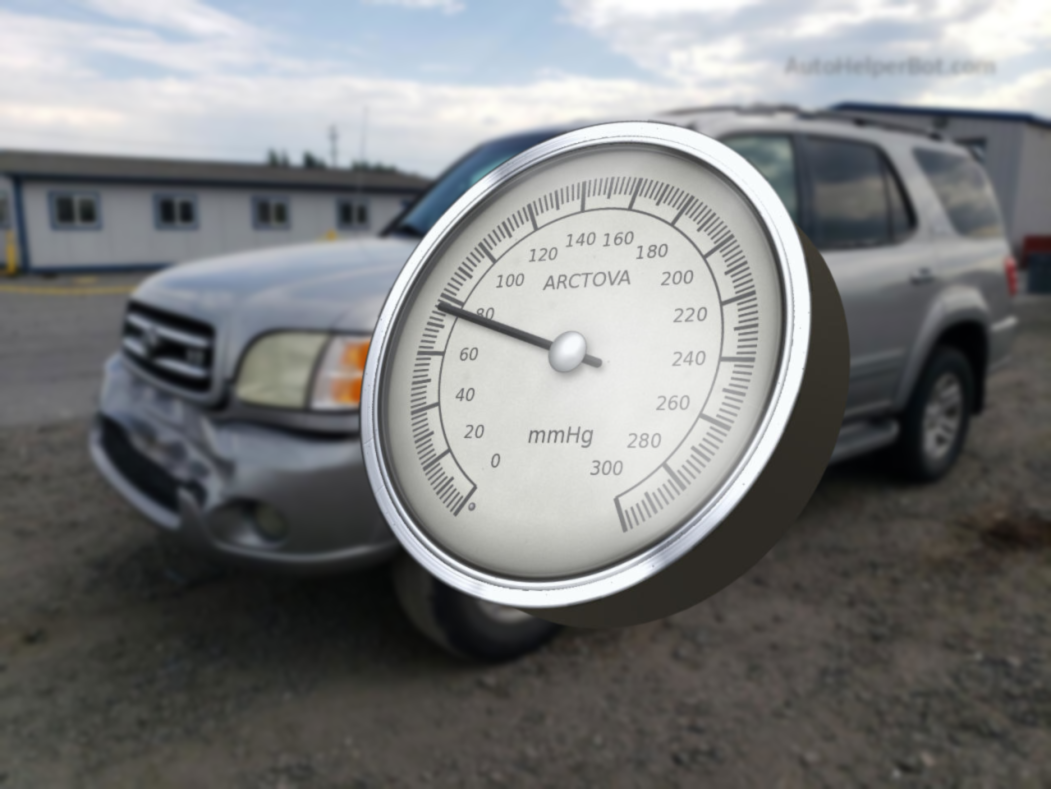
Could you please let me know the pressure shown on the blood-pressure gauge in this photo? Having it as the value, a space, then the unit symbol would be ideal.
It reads 76 mmHg
